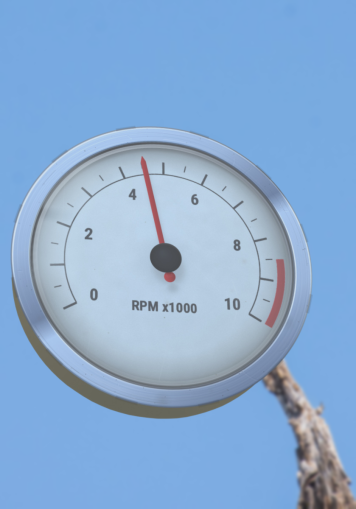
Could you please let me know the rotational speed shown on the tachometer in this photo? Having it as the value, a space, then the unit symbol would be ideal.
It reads 4500 rpm
